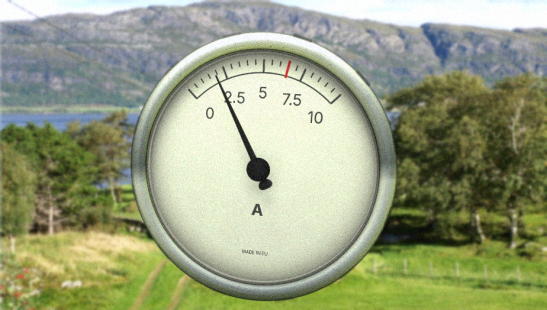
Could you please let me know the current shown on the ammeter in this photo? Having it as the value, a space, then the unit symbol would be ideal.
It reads 2 A
